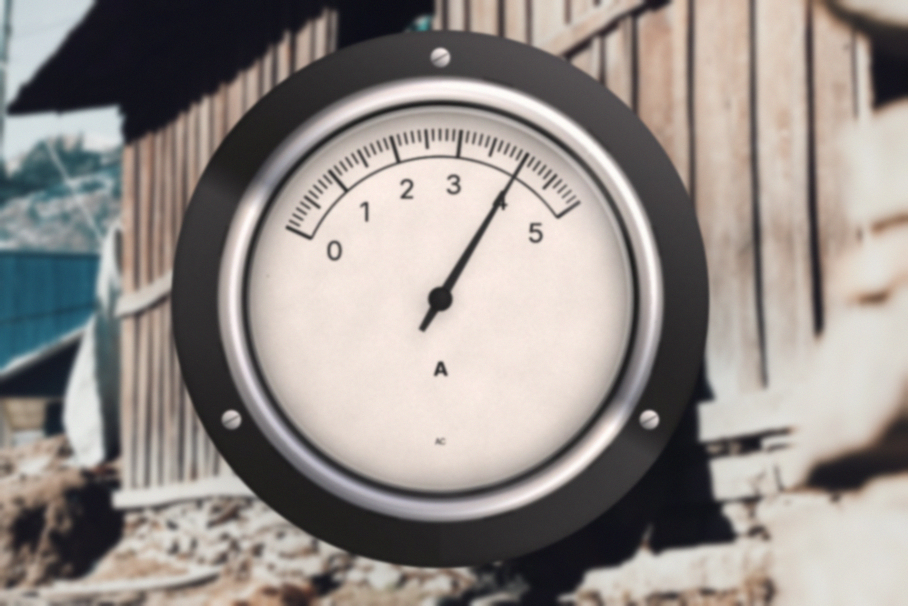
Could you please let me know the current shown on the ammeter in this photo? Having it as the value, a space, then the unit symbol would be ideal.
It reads 4 A
